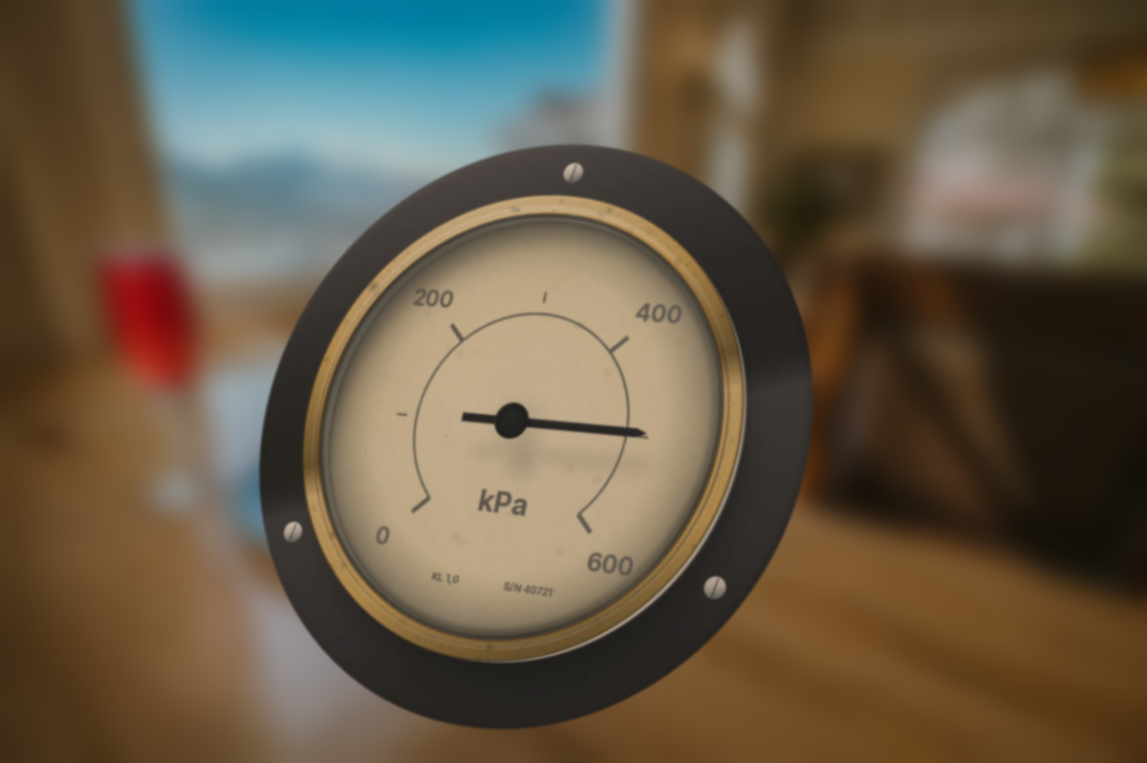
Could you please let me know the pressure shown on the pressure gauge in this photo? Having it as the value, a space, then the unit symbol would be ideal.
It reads 500 kPa
